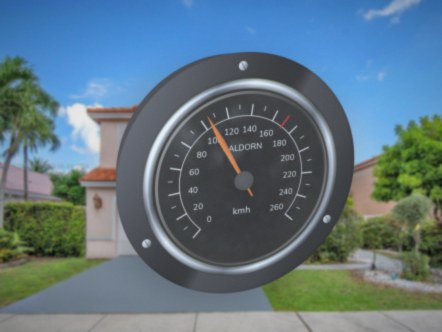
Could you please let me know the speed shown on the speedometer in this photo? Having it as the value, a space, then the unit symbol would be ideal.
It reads 105 km/h
